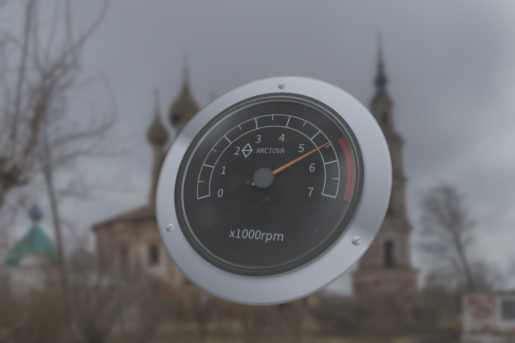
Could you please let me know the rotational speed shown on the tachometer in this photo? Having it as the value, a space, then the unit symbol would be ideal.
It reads 5500 rpm
